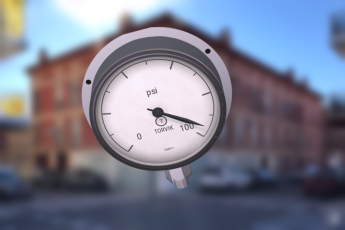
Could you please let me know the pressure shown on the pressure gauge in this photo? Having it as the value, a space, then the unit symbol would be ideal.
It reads 95 psi
